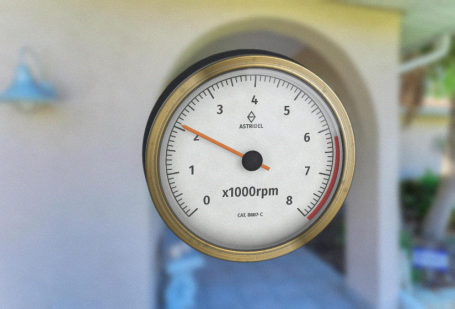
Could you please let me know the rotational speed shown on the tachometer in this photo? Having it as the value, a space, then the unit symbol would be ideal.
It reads 2100 rpm
